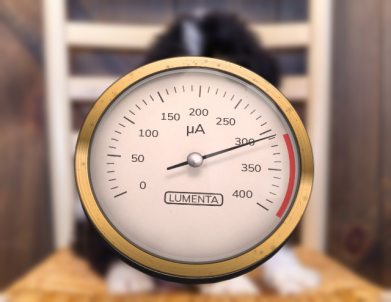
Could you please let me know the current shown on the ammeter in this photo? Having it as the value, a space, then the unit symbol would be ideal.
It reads 310 µA
